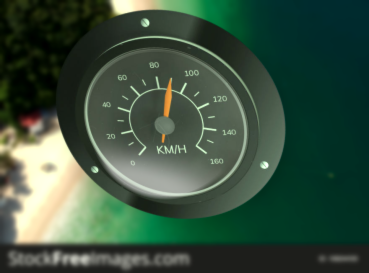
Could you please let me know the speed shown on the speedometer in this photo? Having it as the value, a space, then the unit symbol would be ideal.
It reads 90 km/h
